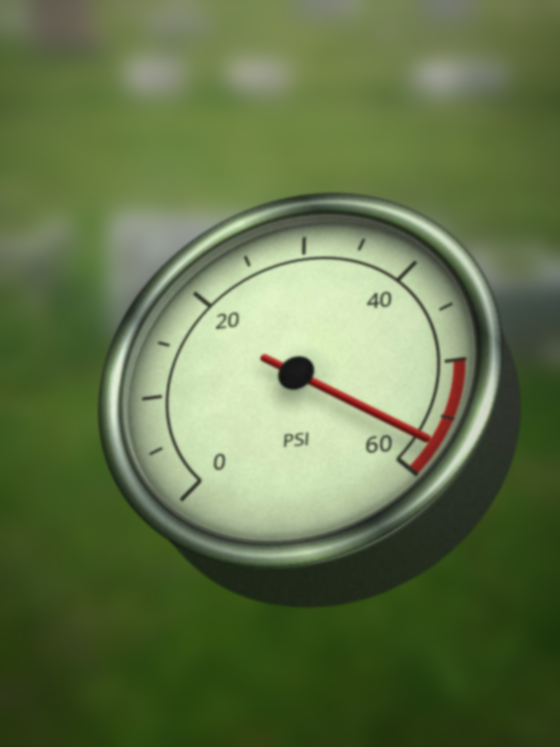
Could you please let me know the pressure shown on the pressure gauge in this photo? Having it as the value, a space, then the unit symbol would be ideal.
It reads 57.5 psi
